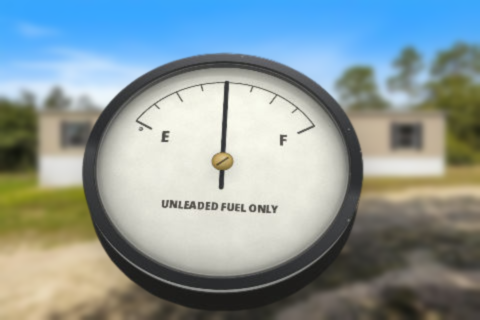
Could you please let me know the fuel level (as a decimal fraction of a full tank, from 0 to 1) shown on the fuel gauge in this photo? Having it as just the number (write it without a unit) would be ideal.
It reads 0.5
